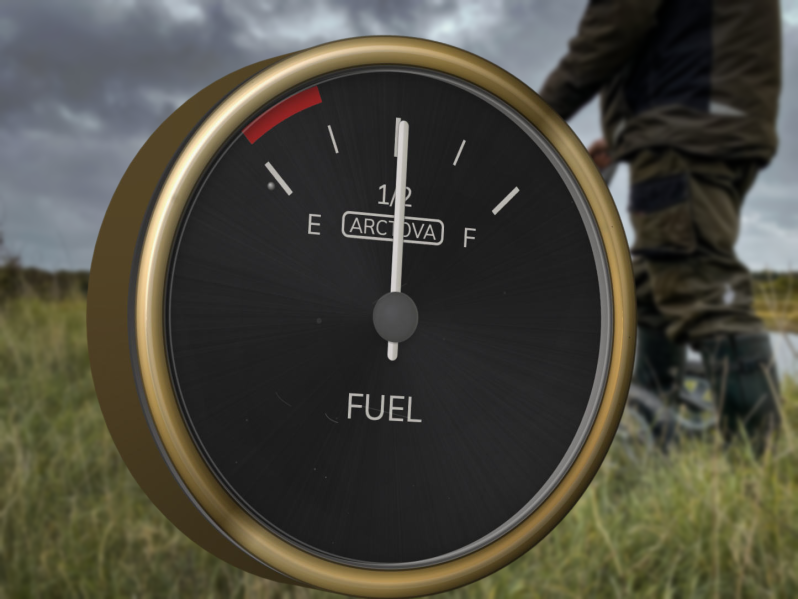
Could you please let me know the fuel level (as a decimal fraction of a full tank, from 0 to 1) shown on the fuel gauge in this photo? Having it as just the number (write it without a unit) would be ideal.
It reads 0.5
